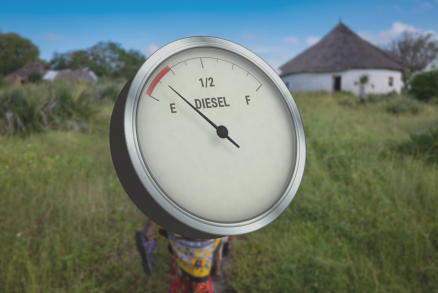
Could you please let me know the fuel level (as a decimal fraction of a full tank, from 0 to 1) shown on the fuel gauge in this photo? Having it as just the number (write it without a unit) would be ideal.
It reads 0.125
